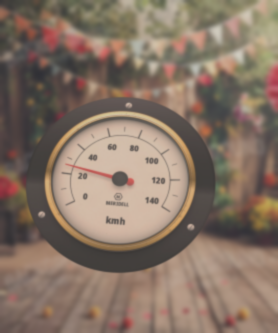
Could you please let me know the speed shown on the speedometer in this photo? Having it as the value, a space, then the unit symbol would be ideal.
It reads 25 km/h
